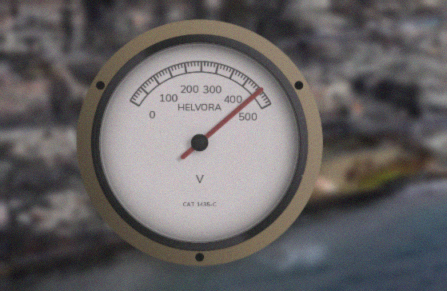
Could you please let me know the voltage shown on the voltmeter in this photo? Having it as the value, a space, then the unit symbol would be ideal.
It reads 450 V
